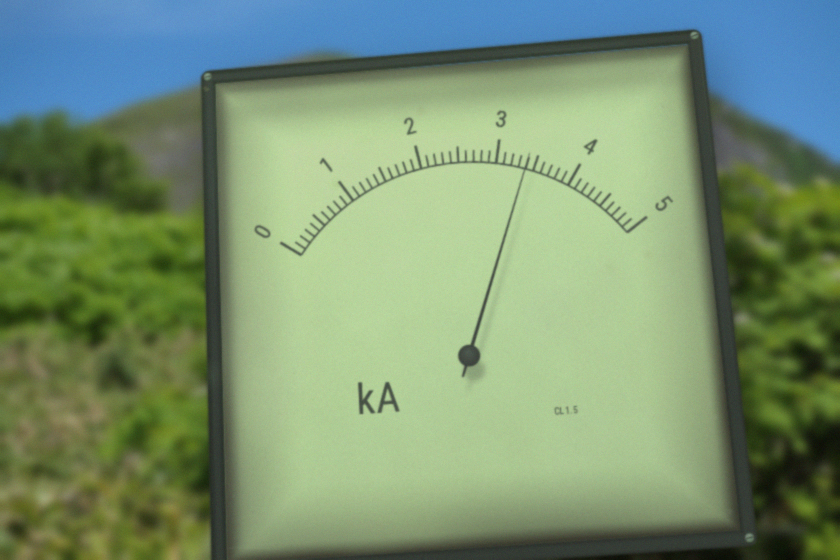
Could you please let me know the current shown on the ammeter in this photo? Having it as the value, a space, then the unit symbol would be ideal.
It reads 3.4 kA
